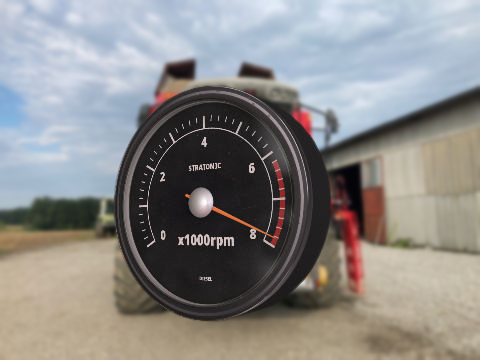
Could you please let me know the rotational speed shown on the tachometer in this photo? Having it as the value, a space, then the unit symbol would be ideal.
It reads 7800 rpm
